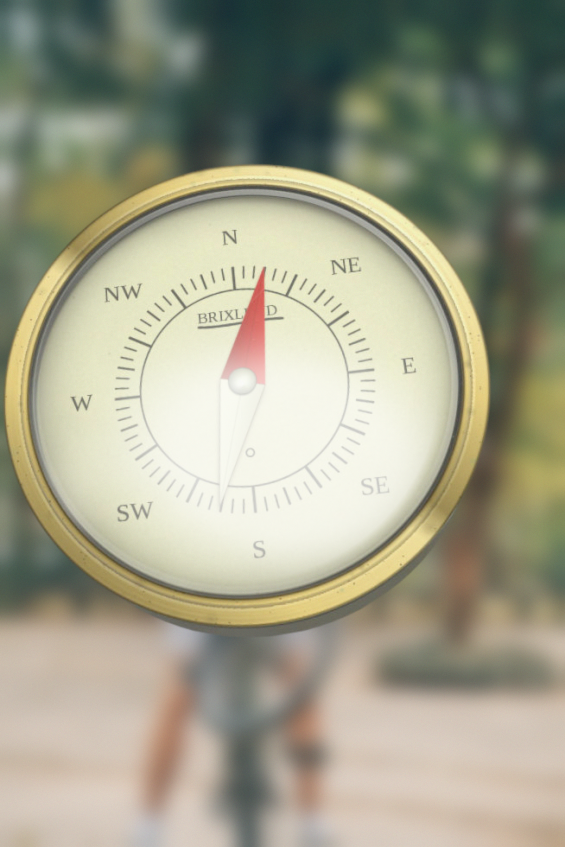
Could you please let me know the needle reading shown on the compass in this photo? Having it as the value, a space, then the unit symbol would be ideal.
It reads 15 °
